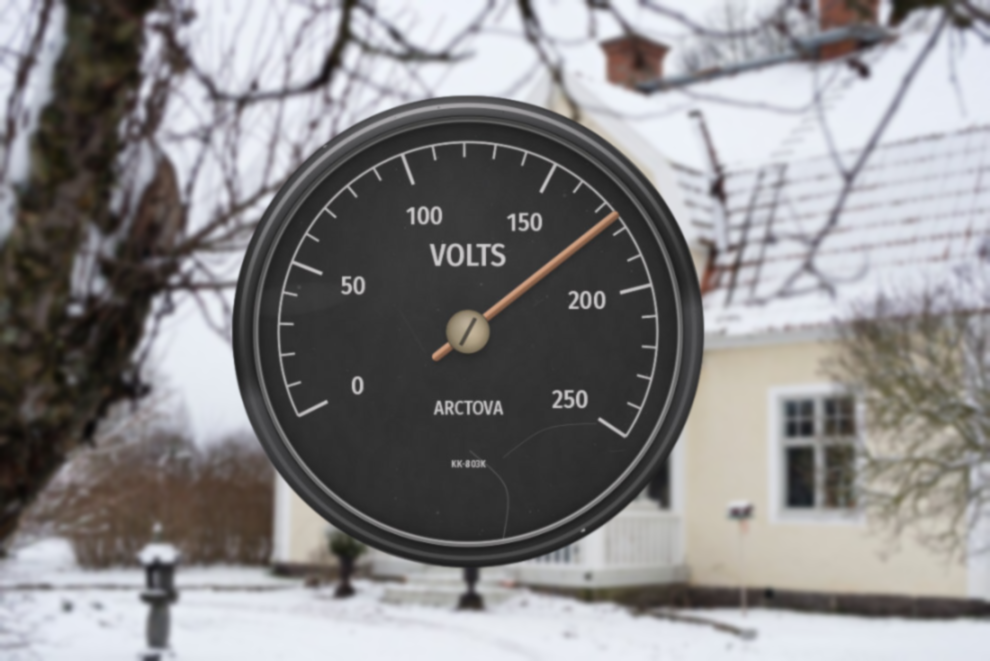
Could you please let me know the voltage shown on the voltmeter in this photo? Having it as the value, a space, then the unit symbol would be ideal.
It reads 175 V
